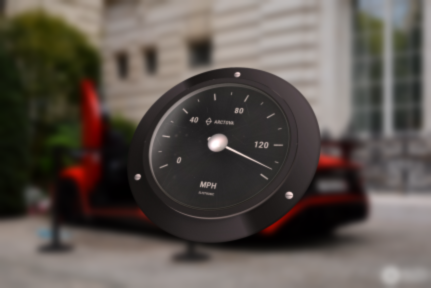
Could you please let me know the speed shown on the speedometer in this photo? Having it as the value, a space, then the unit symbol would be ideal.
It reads 135 mph
